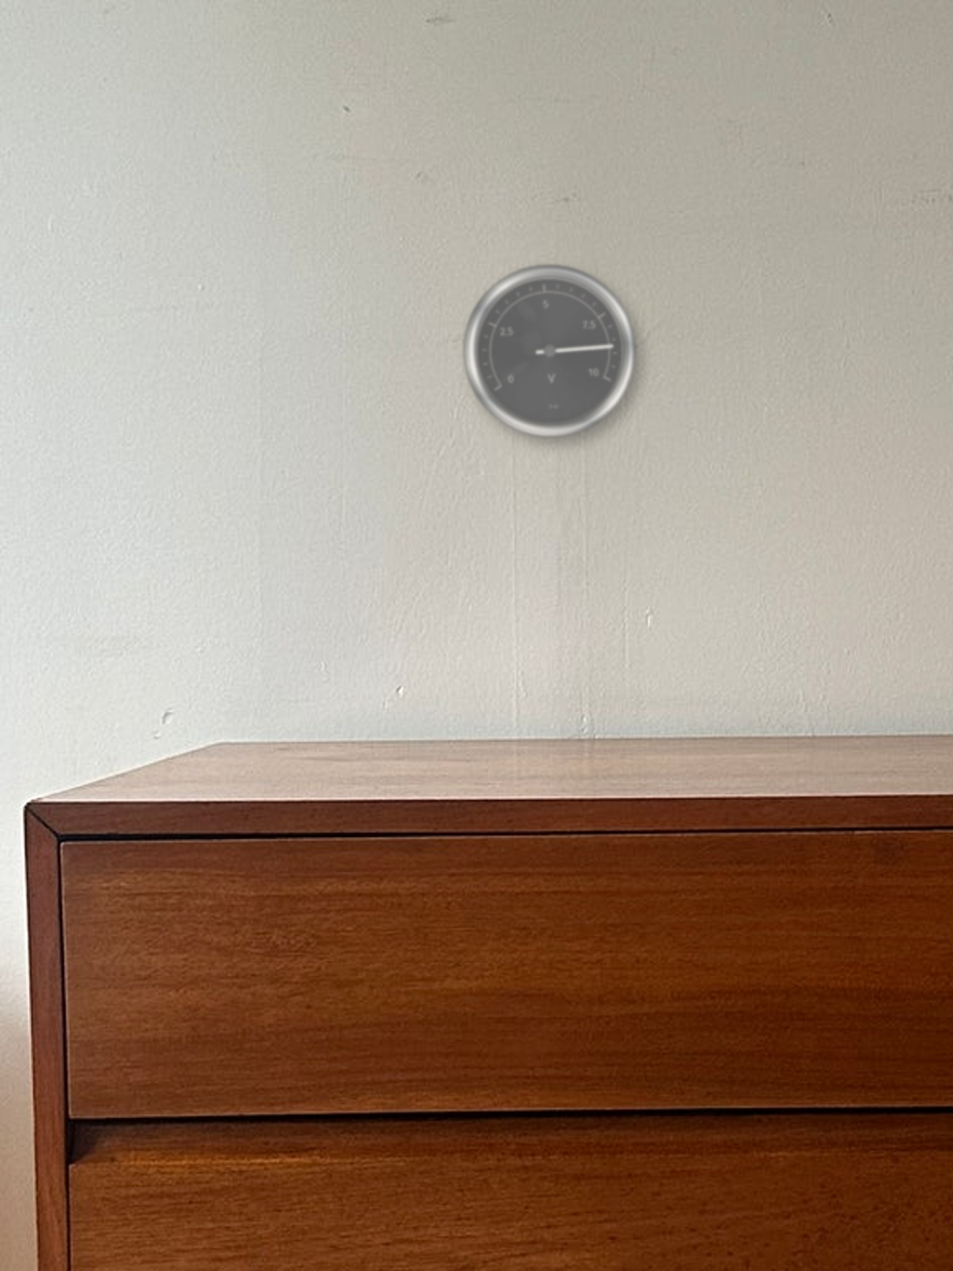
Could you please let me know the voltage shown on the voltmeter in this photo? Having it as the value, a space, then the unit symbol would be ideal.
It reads 8.75 V
